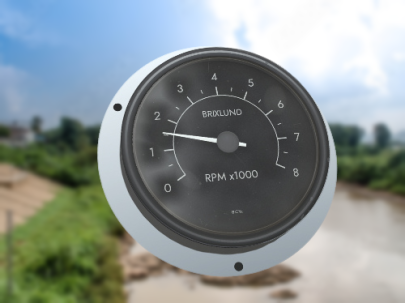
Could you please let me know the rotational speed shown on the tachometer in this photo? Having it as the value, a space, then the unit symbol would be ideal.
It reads 1500 rpm
